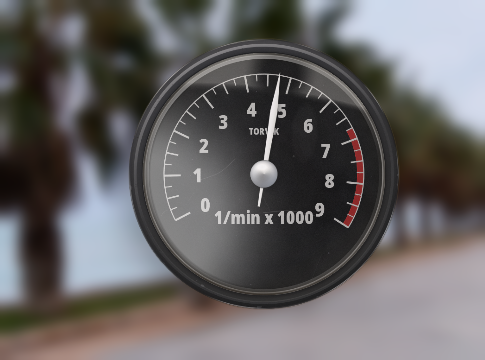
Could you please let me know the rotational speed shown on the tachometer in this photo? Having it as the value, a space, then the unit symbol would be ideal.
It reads 4750 rpm
